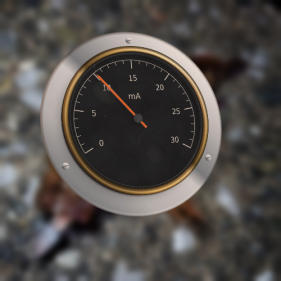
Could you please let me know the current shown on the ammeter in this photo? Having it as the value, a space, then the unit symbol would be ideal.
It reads 10 mA
